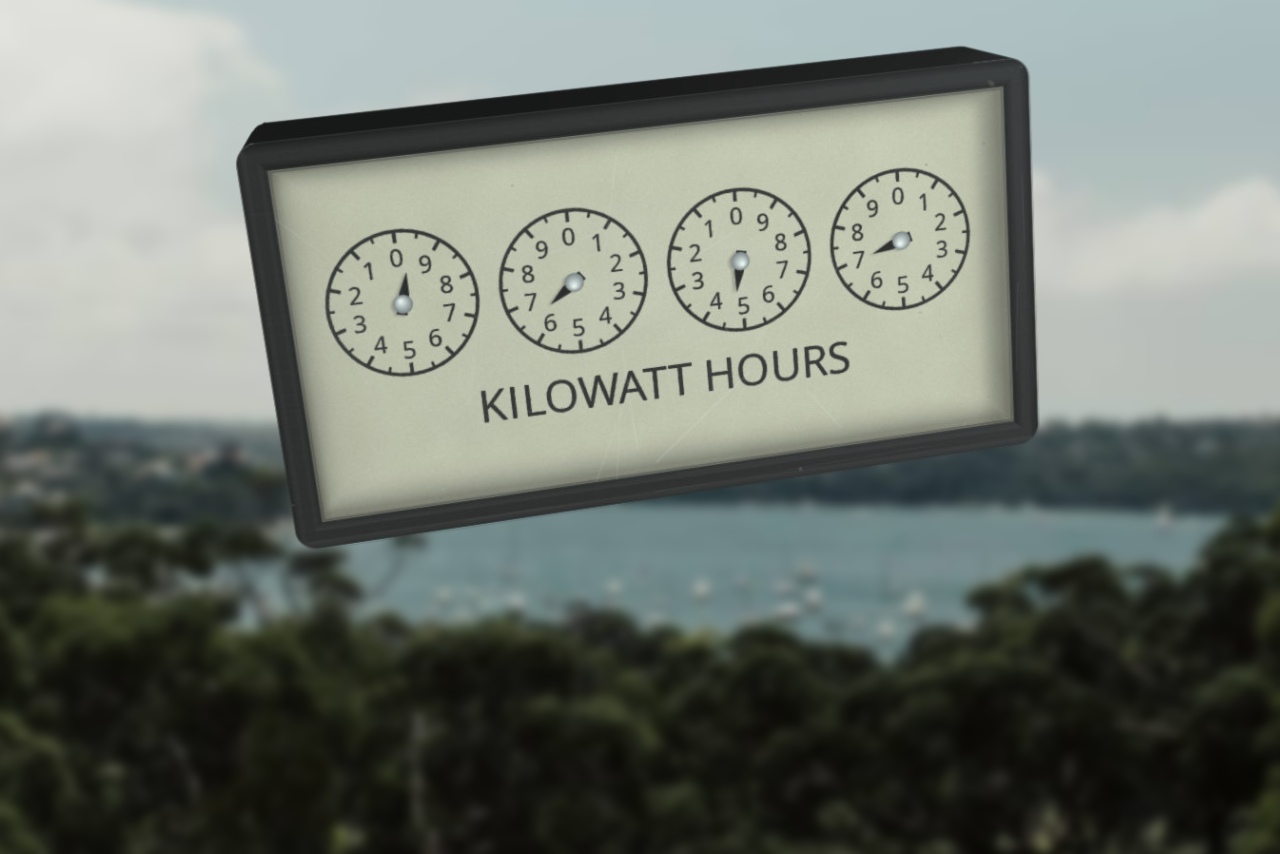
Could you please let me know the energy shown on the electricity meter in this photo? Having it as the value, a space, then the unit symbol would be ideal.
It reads 9647 kWh
